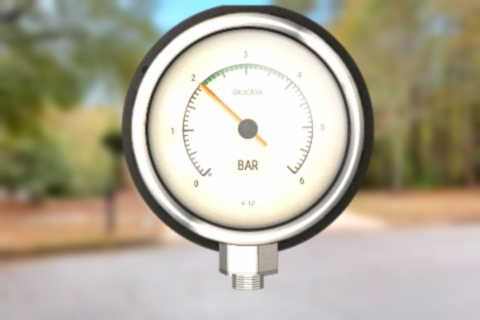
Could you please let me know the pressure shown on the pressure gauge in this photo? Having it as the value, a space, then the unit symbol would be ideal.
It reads 2 bar
